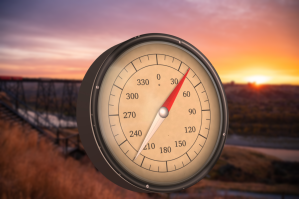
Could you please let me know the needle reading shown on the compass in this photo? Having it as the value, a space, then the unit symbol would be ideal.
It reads 40 °
